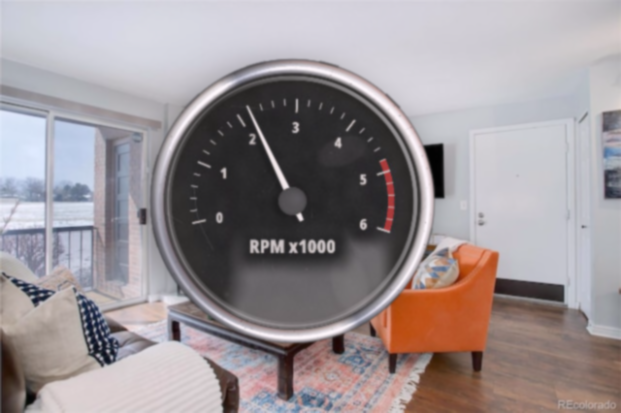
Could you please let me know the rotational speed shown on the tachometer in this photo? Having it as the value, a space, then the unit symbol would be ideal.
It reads 2200 rpm
